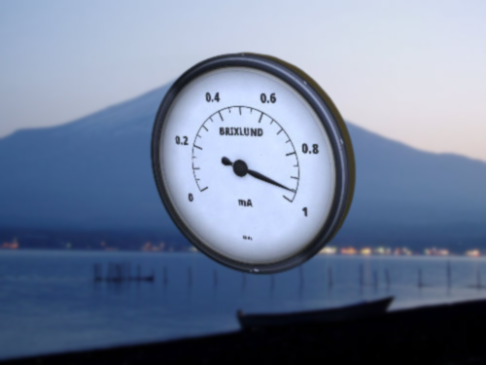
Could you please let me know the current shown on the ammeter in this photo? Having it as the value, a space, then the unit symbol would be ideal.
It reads 0.95 mA
